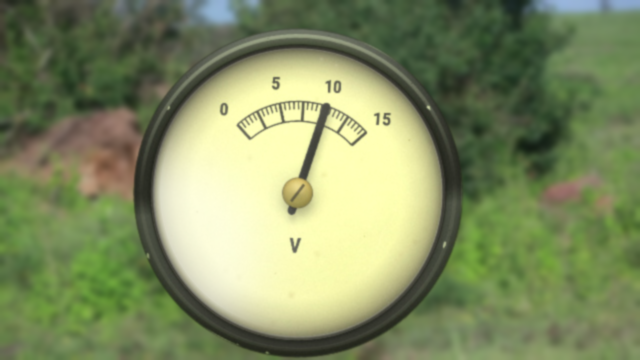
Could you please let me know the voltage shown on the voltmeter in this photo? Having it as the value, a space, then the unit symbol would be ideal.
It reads 10 V
